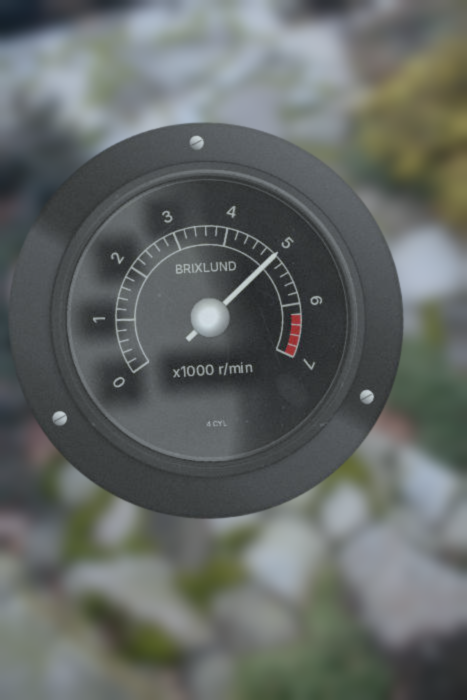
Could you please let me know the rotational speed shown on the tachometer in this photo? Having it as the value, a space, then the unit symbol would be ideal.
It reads 5000 rpm
